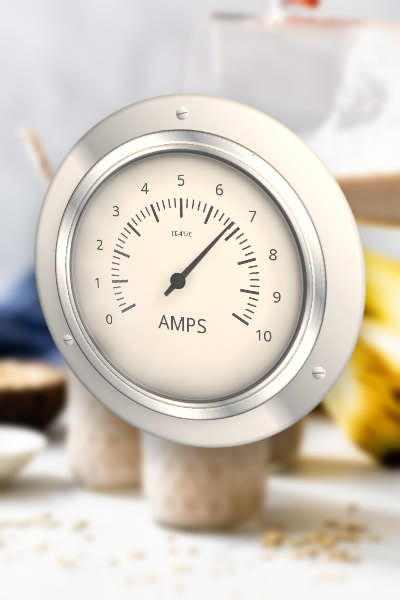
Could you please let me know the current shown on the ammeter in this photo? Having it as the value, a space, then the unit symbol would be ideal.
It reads 6.8 A
